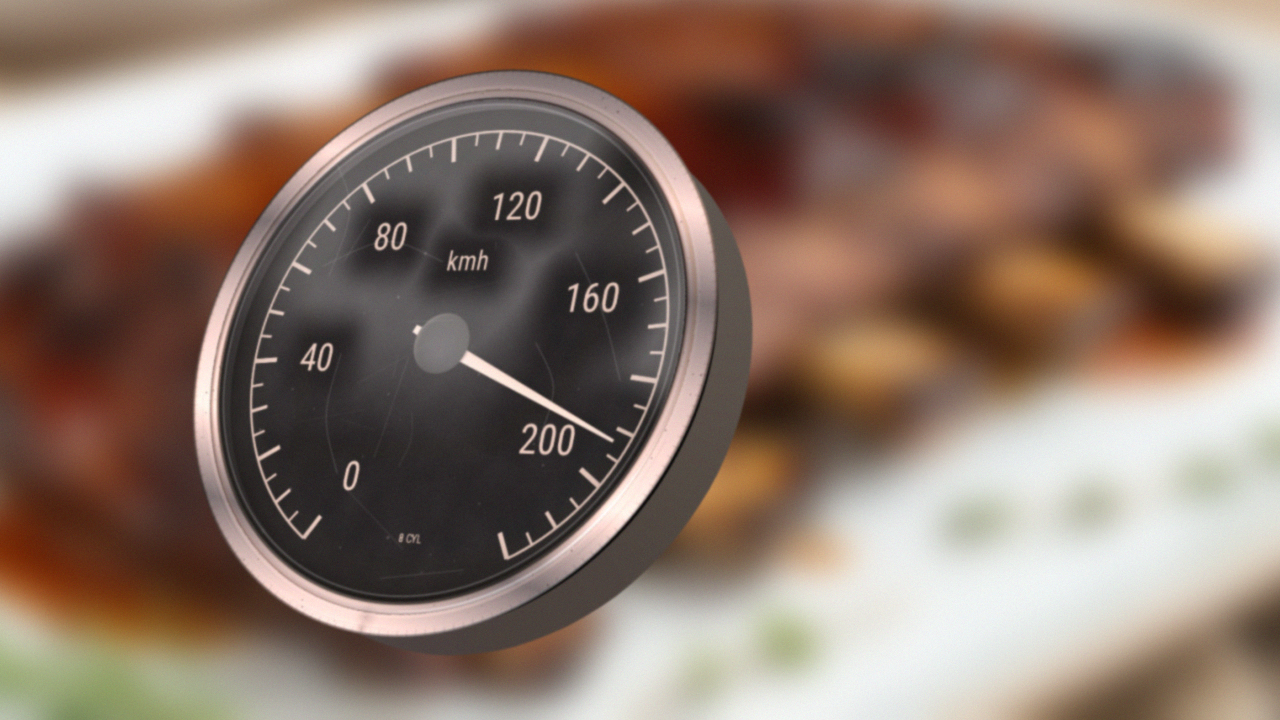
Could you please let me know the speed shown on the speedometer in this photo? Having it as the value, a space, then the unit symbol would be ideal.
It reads 192.5 km/h
